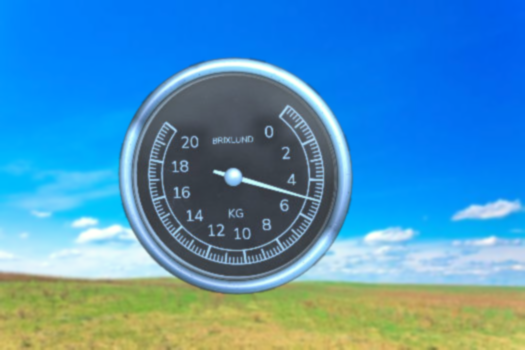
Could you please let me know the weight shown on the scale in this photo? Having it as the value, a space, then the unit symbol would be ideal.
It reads 5 kg
